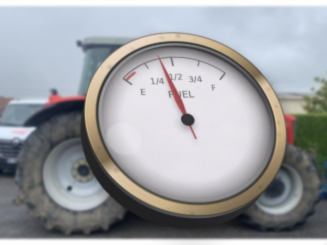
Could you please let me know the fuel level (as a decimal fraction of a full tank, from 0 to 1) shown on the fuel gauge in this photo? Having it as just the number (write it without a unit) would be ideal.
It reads 0.375
